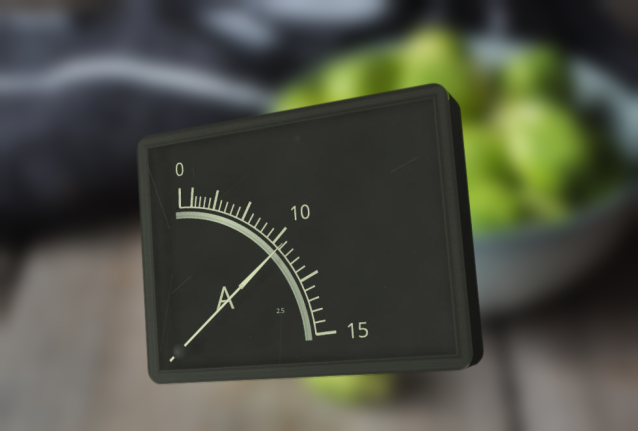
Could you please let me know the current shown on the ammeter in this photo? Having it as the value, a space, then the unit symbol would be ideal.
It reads 10.5 A
